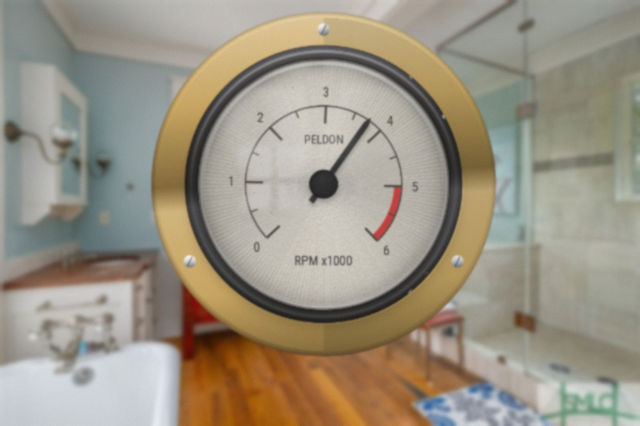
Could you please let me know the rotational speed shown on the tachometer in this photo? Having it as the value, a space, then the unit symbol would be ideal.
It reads 3750 rpm
